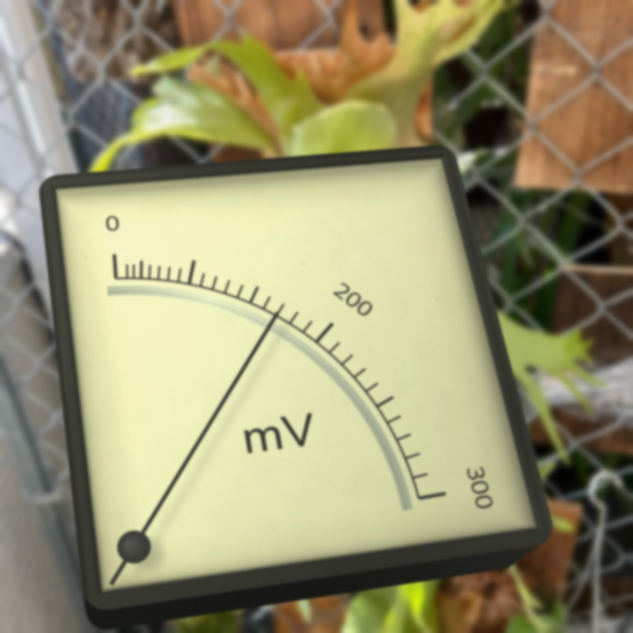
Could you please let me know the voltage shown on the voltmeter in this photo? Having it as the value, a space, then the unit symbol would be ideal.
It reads 170 mV
